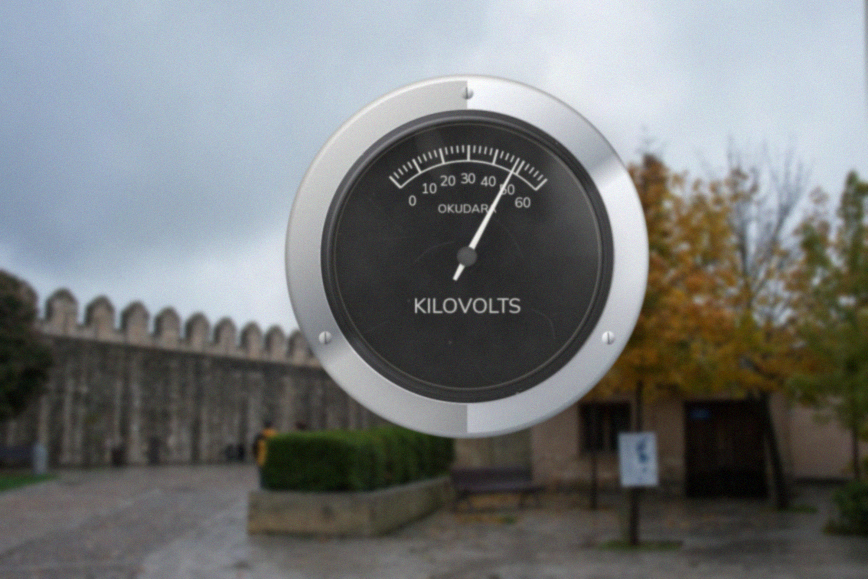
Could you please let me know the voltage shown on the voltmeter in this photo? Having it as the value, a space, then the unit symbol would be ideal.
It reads 48 kV
